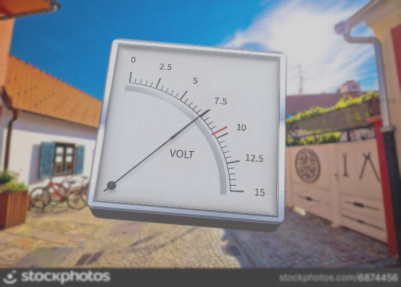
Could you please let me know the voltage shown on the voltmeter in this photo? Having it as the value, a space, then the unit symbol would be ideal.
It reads 7.5 V
